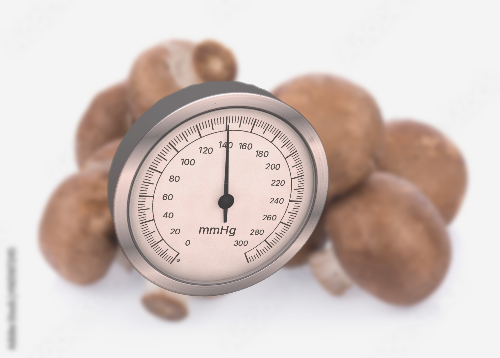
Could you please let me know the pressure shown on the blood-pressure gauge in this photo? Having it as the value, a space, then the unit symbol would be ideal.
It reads 140 mmHg
